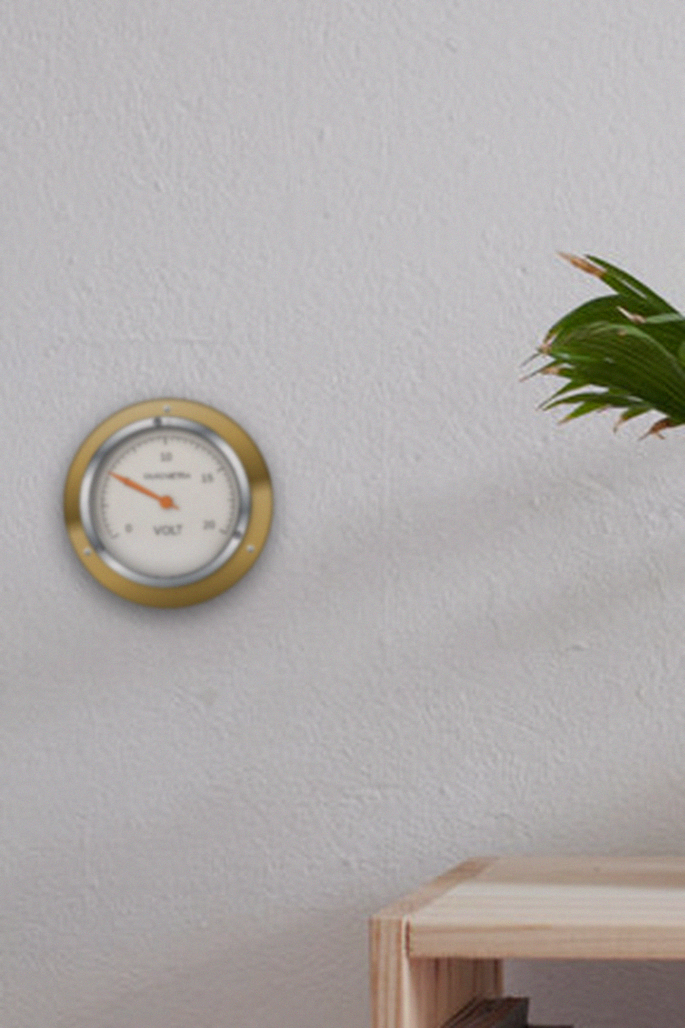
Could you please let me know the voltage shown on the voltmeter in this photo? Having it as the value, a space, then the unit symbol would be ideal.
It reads 5 V
